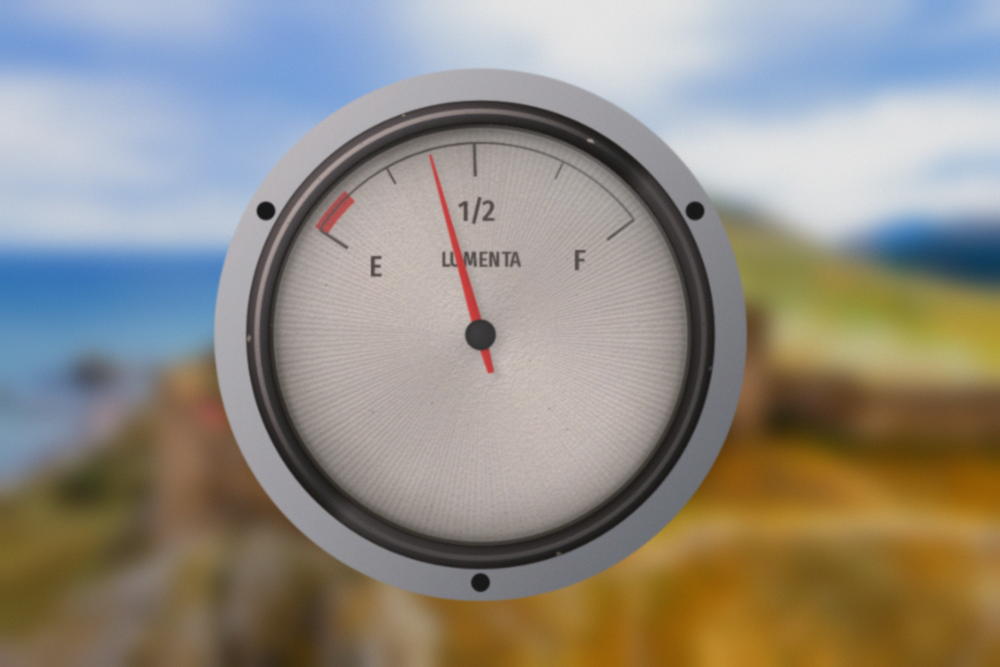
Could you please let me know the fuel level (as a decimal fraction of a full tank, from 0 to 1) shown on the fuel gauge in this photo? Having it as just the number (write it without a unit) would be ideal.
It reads 0.375
